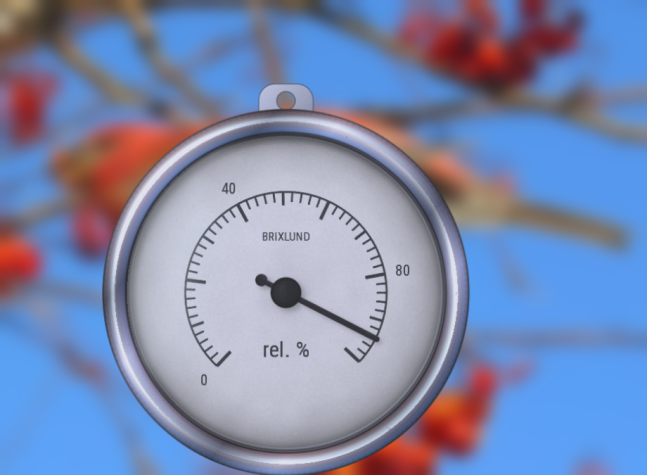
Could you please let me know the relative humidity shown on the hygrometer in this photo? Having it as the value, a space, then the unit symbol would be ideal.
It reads 94 %
